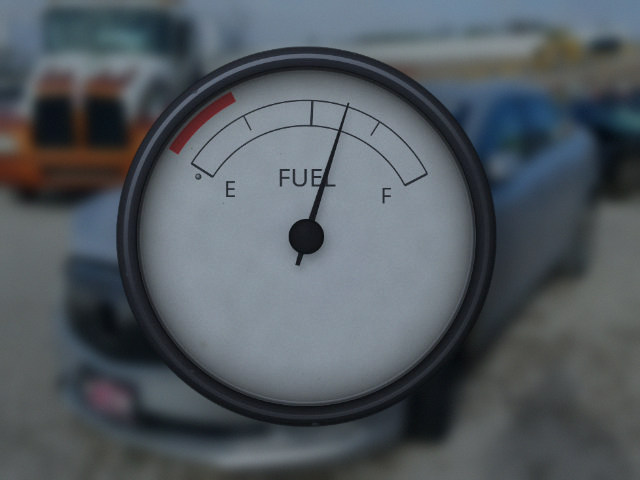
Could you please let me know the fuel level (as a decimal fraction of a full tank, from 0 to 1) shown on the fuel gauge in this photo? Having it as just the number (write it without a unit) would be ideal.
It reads 0.625
